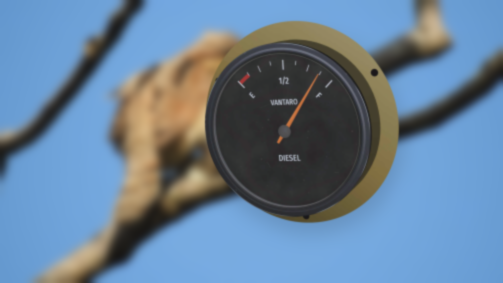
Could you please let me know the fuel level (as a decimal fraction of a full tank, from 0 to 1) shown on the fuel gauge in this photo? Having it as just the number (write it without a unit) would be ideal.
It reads 0.875
